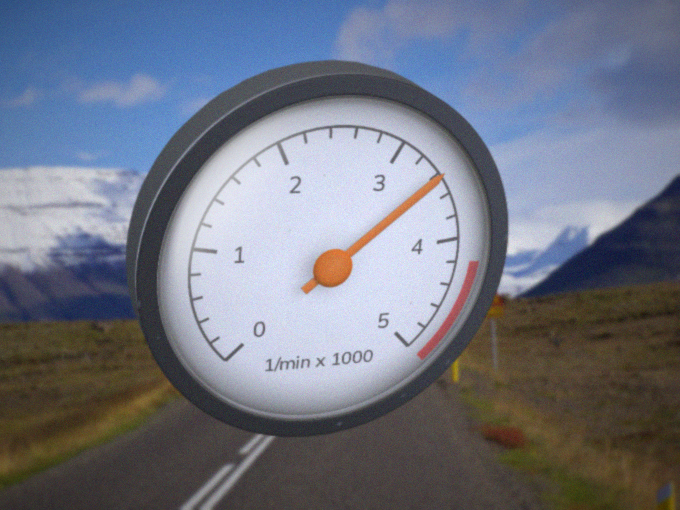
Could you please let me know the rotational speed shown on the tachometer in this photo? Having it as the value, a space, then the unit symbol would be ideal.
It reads 3400 rpm
